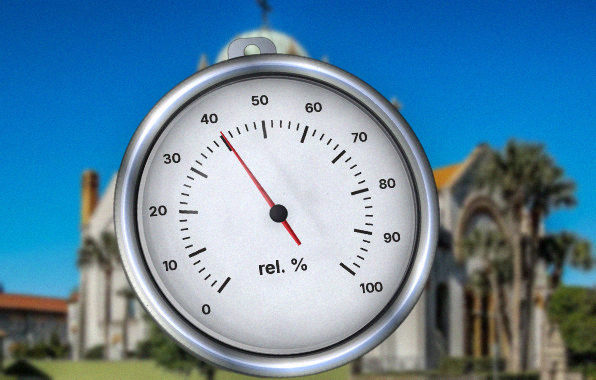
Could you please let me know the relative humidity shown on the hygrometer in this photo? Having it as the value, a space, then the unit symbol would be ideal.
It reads 40 %
